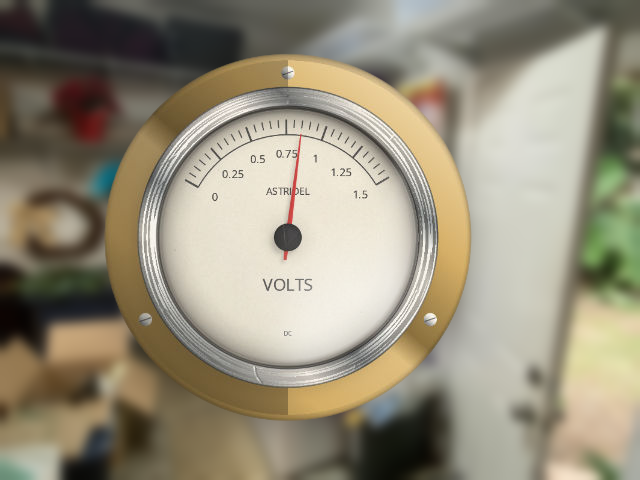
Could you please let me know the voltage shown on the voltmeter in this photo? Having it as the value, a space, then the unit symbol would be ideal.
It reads 0.85 V
